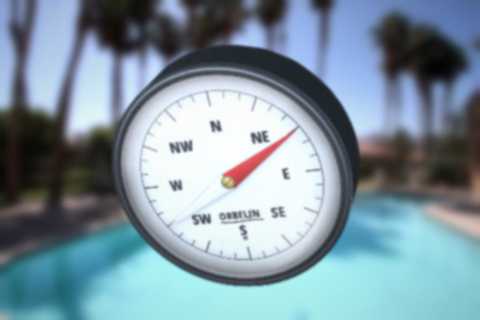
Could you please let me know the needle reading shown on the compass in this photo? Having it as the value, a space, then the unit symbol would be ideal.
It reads 60 °
